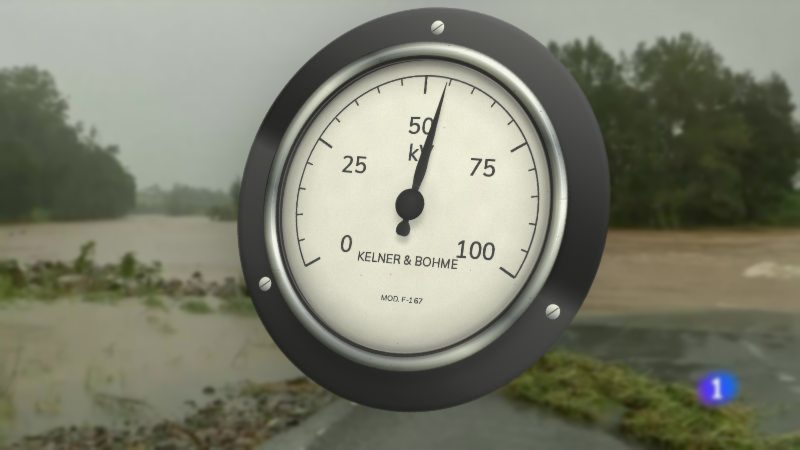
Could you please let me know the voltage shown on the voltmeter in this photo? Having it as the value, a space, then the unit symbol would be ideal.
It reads 55 kV
